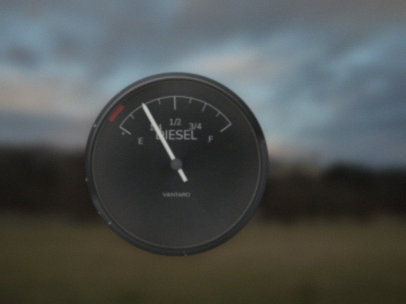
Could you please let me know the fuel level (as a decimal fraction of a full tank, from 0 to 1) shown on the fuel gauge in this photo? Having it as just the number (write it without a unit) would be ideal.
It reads 0.25
